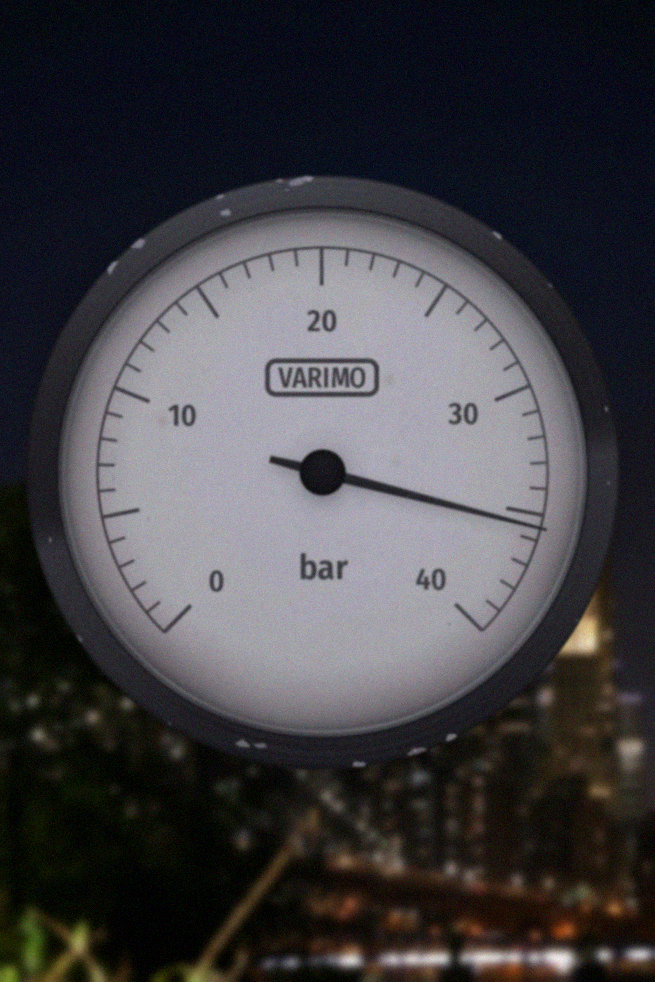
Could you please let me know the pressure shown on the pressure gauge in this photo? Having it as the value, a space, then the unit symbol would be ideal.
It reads 35.5 bar
